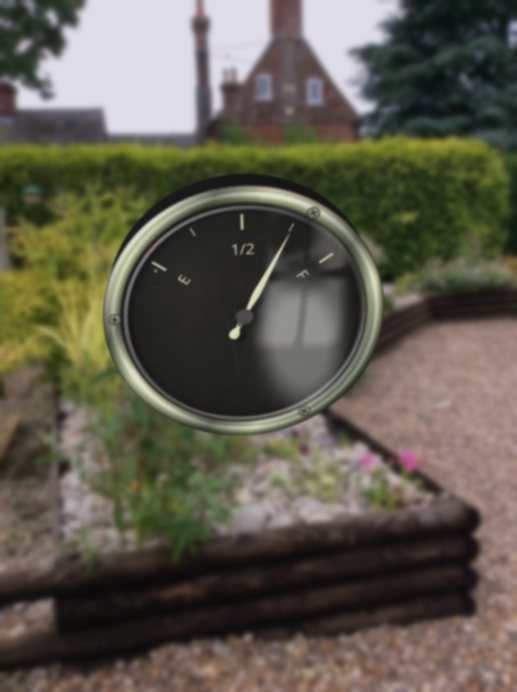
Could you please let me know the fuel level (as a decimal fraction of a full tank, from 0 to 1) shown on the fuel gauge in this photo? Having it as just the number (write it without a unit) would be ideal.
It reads 0.75
